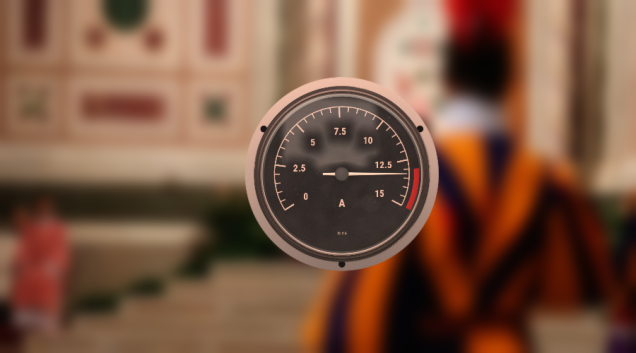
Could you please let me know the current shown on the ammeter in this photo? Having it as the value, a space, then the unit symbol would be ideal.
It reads 13.25 A
